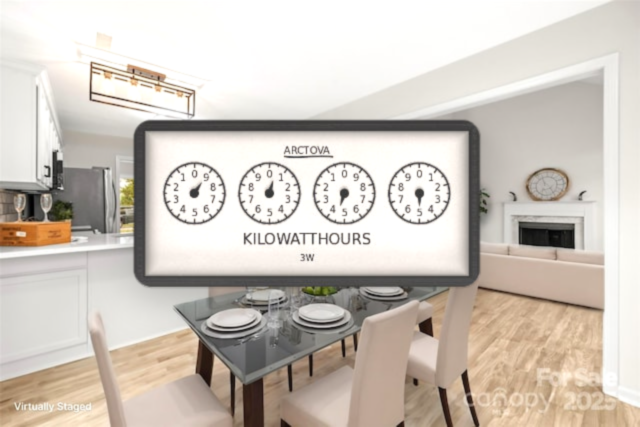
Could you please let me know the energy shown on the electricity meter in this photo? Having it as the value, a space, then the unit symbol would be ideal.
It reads 9045 kWh
